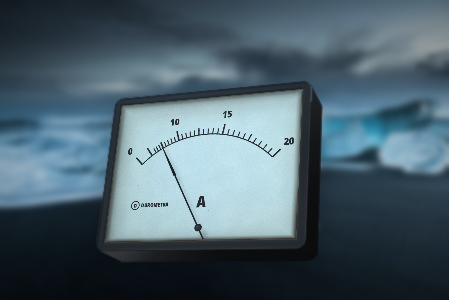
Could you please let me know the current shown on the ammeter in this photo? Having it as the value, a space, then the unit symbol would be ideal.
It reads 7.5 A
